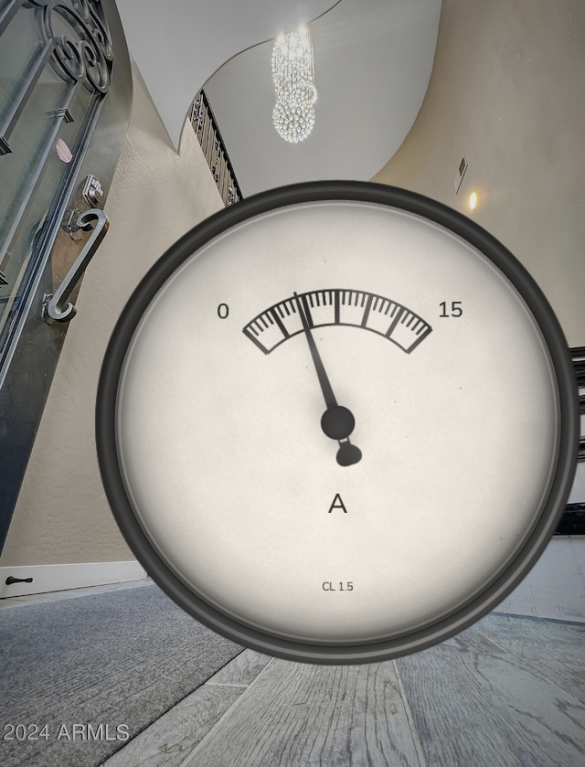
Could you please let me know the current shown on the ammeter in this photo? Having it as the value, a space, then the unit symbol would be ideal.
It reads 4.5 A
